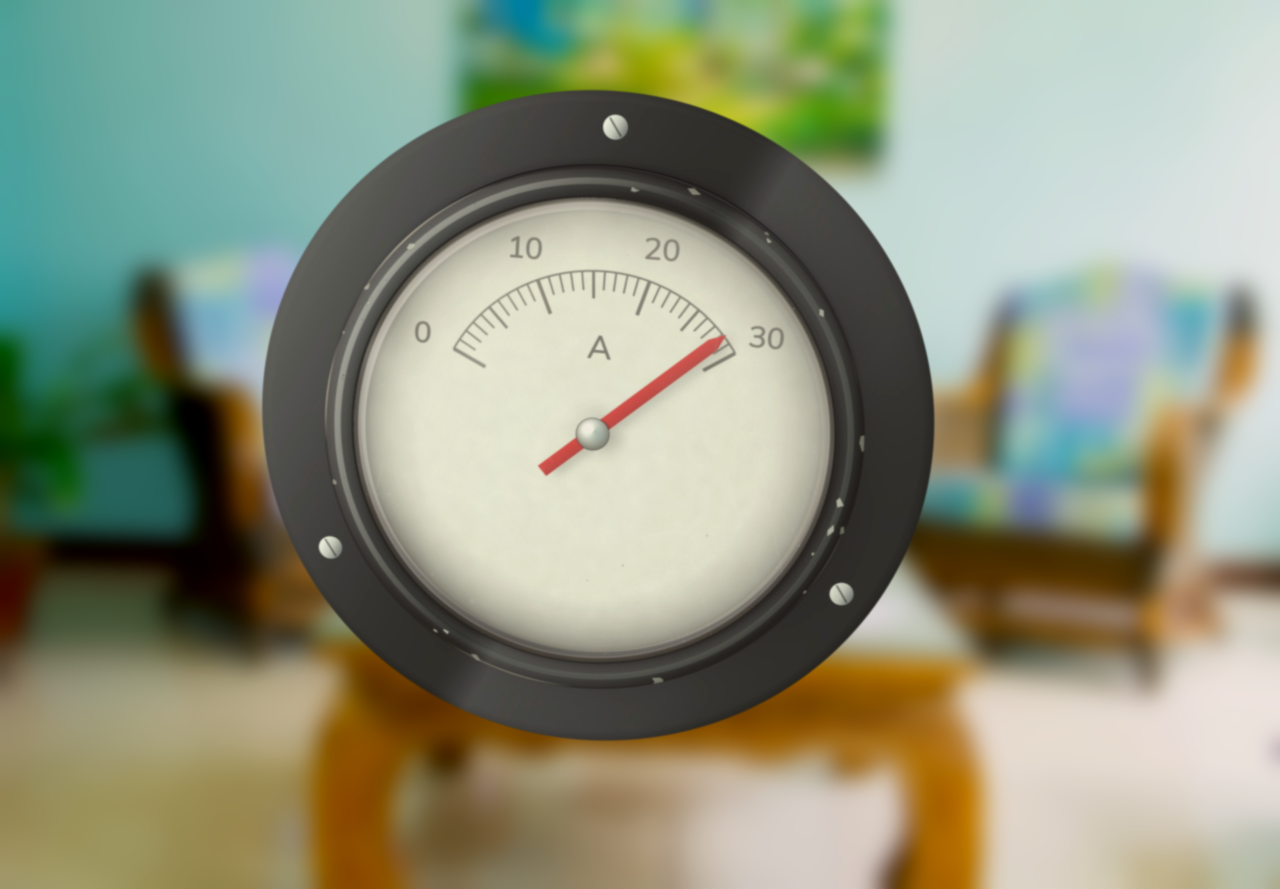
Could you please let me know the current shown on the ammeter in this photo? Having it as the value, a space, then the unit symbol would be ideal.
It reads 28 A
